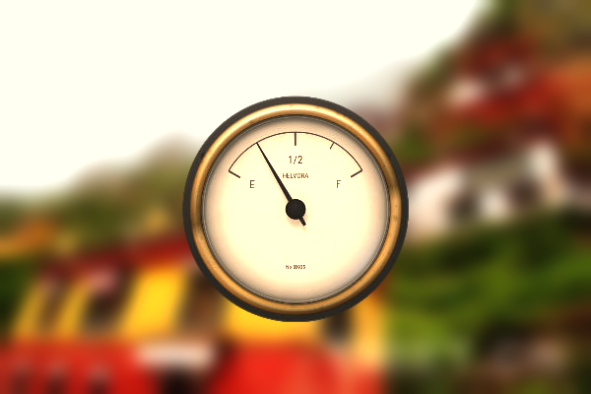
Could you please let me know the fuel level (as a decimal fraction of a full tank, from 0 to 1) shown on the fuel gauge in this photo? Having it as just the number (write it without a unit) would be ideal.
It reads 0.25
